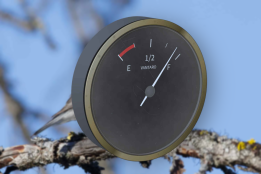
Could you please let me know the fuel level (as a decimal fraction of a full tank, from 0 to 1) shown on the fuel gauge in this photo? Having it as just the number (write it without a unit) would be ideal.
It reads 0.875
